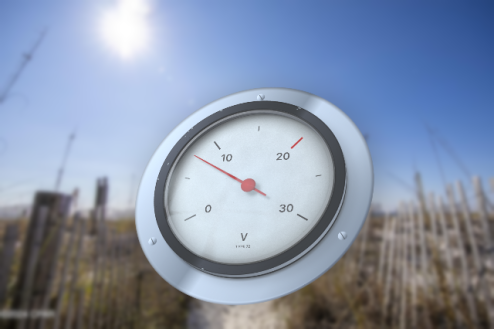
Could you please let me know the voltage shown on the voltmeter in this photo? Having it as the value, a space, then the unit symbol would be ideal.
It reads 7.5 V
